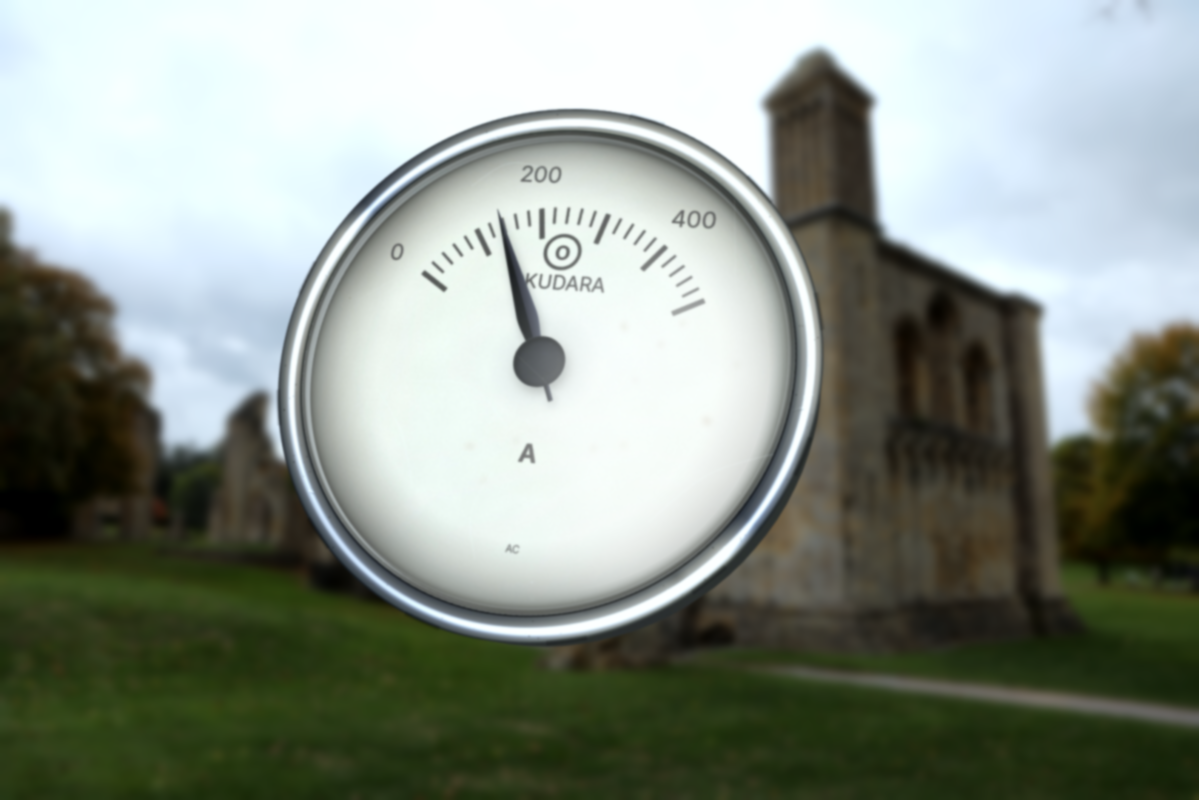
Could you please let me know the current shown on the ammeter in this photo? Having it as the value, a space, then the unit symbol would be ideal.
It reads 140 A
